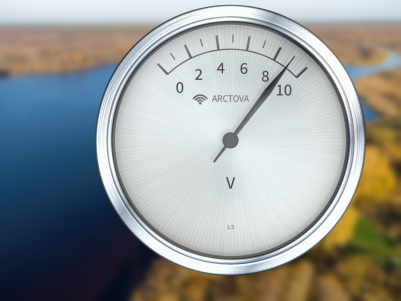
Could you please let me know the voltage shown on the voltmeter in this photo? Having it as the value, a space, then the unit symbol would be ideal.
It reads 9 V
